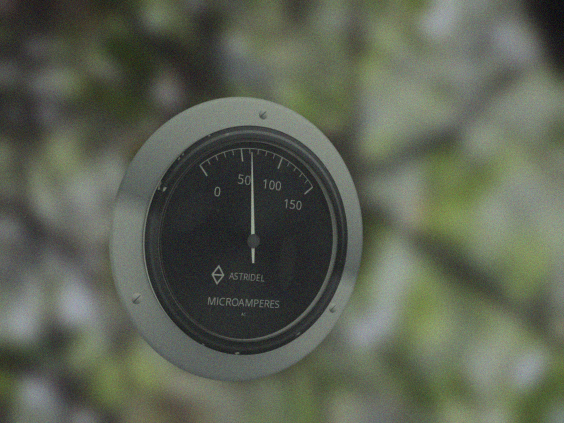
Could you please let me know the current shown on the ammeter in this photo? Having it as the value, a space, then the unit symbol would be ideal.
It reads 60 µA
